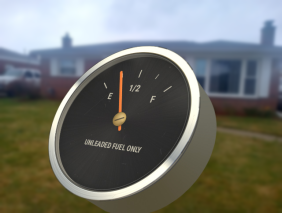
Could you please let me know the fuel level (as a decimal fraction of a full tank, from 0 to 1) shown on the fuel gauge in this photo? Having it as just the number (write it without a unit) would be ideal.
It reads 0.25
